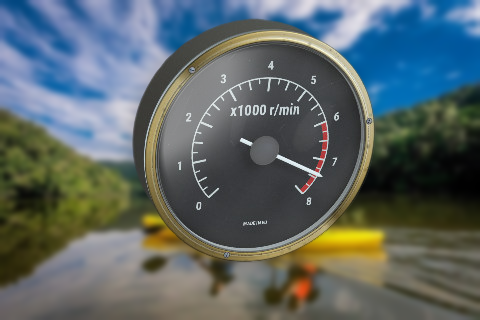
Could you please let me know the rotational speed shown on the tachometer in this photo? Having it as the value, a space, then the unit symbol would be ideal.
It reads 7375 rpm
